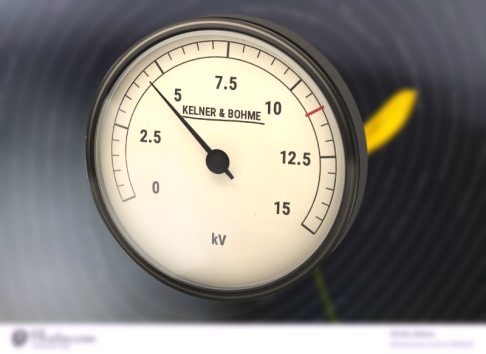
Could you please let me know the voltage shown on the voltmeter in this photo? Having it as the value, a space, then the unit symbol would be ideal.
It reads 4.5 kV
